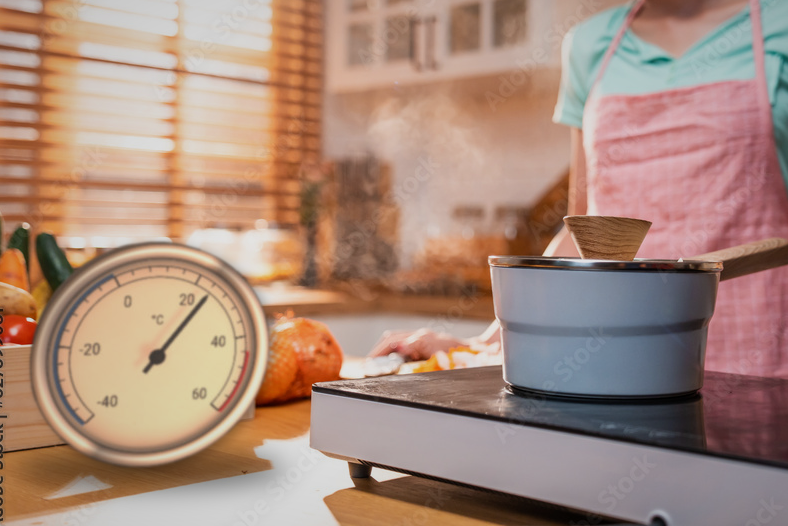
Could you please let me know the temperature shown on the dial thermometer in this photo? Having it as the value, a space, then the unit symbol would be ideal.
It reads 24 °C
